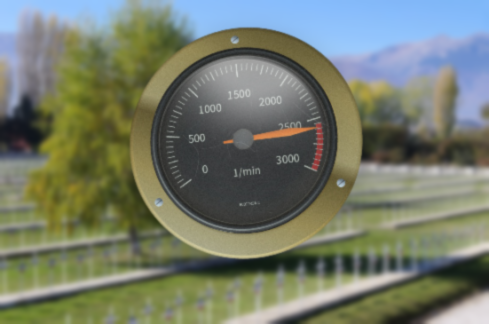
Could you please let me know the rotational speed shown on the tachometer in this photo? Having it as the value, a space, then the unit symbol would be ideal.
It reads 2600 rpm
